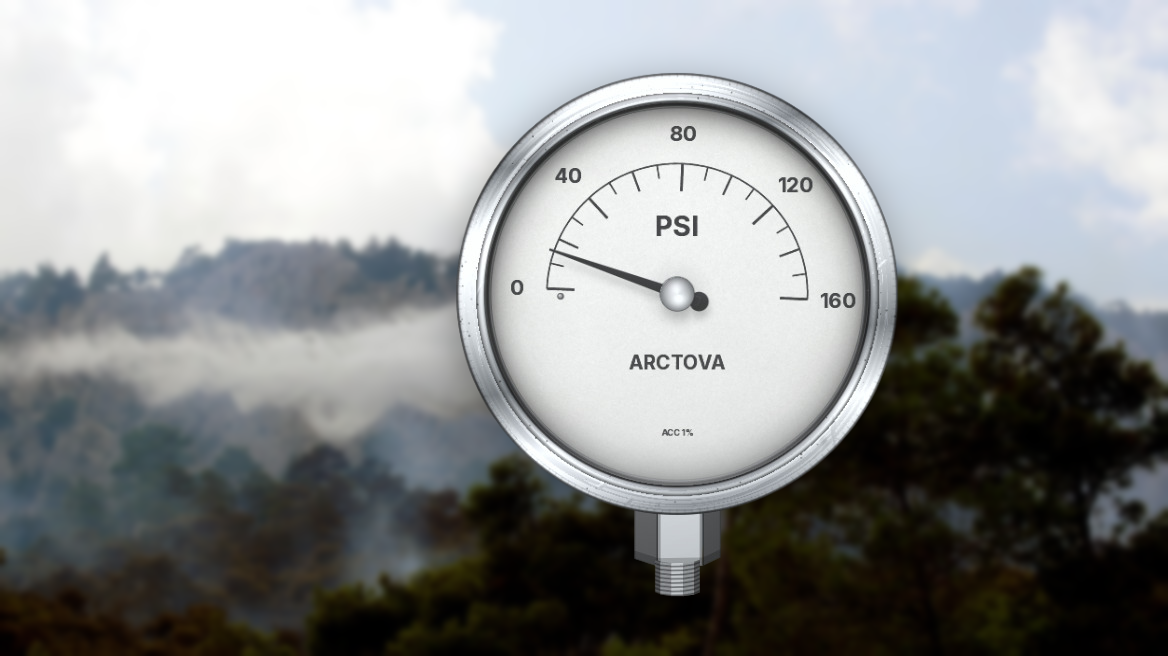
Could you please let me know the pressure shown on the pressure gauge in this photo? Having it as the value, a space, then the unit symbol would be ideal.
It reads 15 psi
